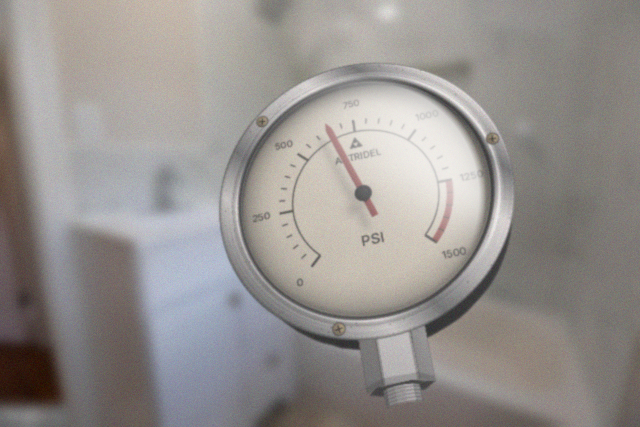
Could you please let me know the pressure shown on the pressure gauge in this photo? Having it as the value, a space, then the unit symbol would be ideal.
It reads 650 psi
